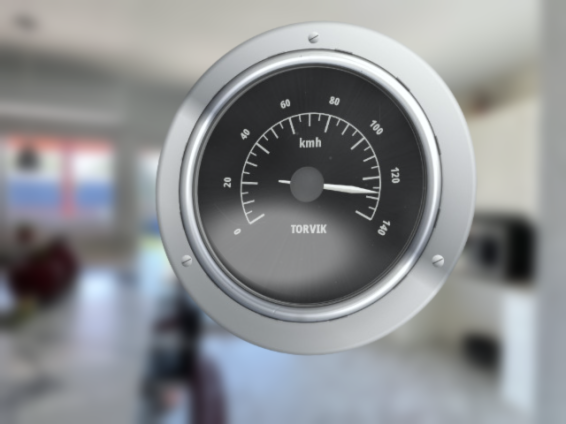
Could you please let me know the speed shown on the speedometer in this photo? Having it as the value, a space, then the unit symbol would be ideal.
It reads 127.5 km/h
